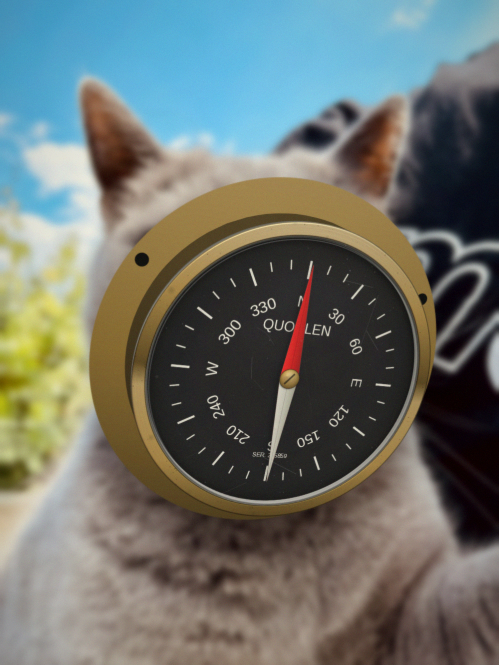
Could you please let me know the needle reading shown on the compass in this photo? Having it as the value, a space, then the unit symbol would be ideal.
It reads 0 °
